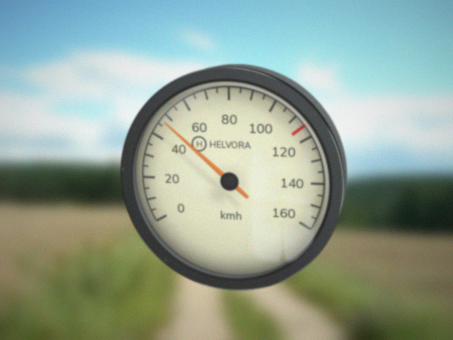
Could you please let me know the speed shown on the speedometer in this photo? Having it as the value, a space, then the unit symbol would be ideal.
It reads 47.5 km/h
